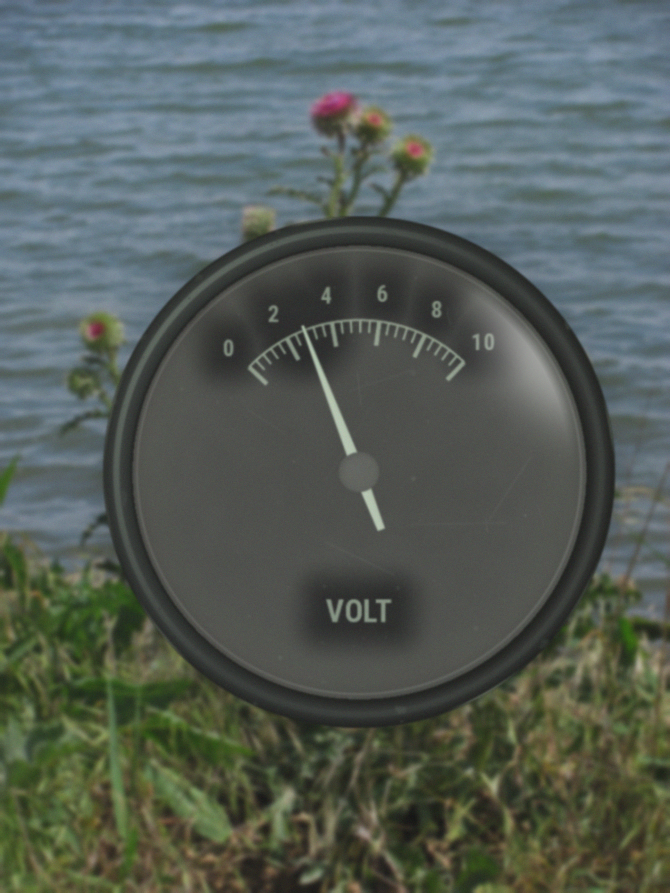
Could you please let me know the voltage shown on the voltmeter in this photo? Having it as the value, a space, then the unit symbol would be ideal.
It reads 2.8 V
